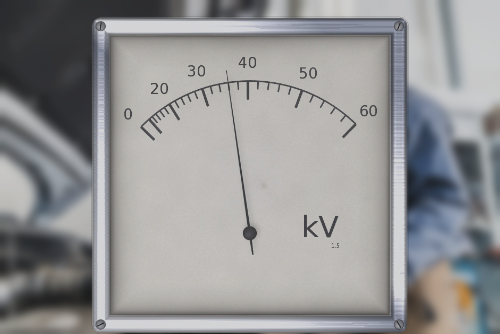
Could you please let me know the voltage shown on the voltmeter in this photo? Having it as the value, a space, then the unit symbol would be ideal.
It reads 36 kV
